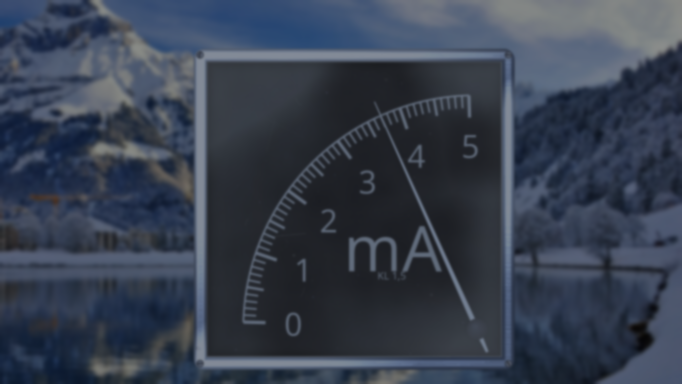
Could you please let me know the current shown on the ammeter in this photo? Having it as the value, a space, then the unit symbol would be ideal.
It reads 3.7 mA
